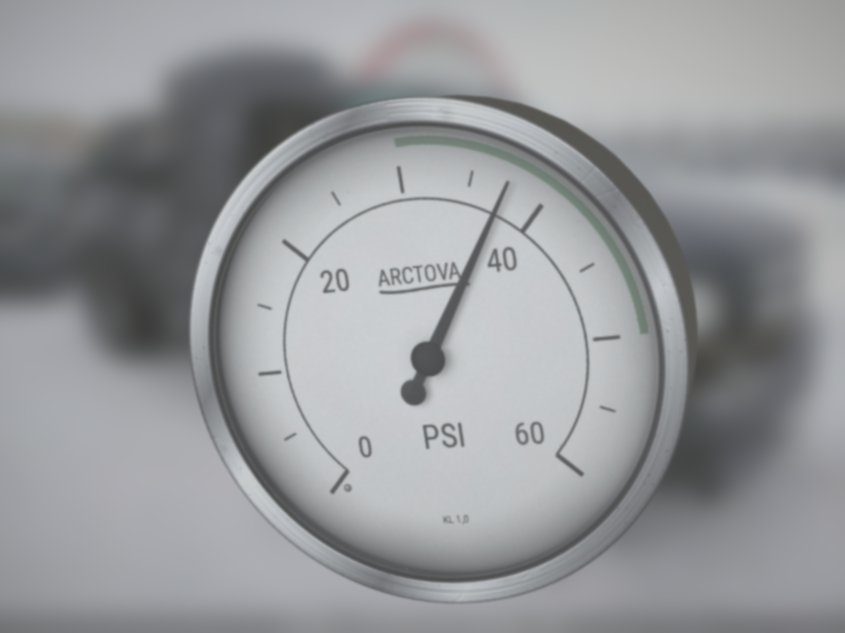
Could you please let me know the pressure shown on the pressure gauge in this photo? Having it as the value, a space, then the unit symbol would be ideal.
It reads 37.5 psi
